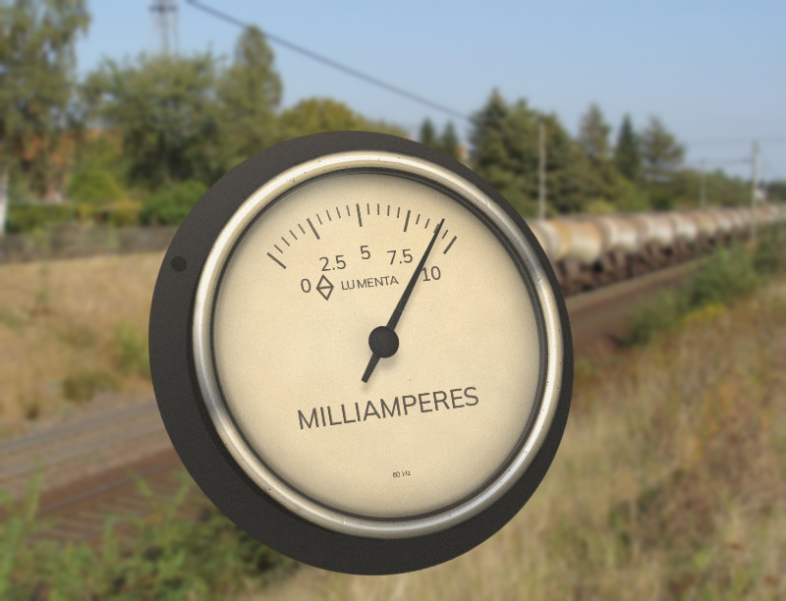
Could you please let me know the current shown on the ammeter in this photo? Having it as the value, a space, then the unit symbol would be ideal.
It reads 9 mA
